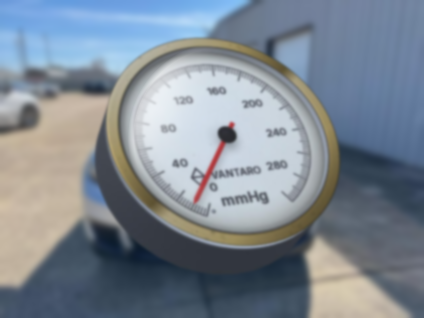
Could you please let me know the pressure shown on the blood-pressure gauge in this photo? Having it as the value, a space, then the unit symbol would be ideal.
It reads 10 mmHg
